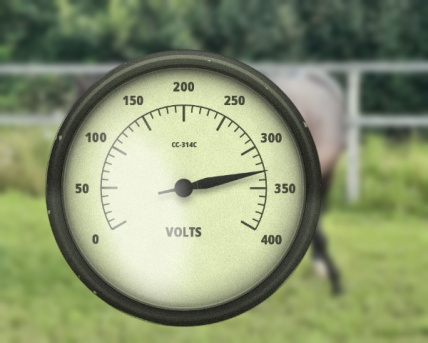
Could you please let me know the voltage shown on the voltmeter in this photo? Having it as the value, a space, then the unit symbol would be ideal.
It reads 330 V
